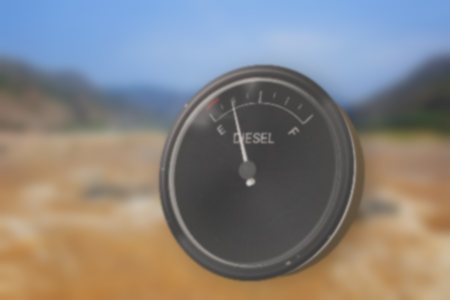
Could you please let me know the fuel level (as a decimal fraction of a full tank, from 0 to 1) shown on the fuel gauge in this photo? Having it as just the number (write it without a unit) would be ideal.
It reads 0.25
